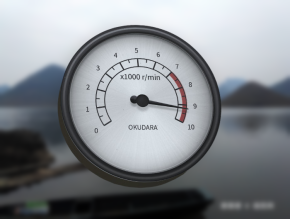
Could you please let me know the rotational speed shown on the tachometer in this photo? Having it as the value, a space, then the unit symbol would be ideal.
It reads 9250 rpm
